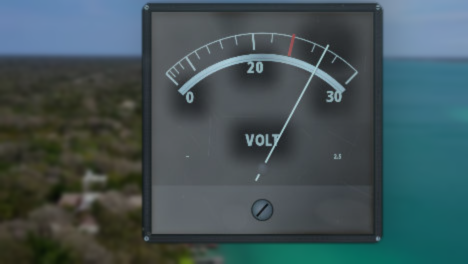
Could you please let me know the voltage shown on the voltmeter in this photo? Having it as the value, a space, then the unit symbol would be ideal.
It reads 27 V
